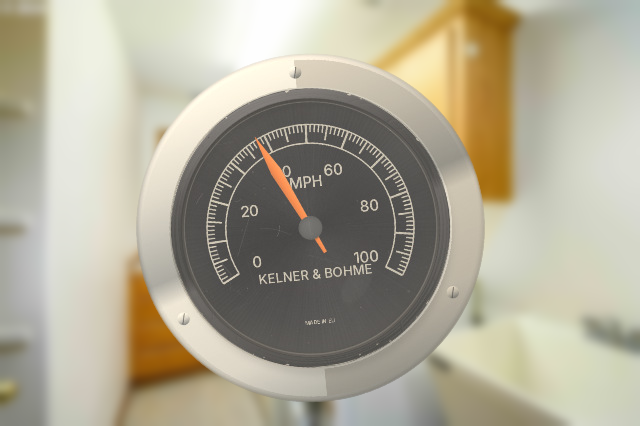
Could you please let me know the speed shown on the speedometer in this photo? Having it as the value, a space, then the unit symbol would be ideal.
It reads 38 mph
